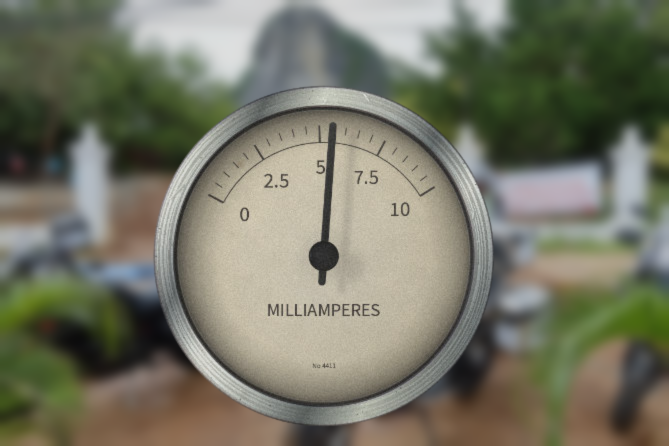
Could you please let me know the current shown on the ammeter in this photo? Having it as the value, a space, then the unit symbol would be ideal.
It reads 5.5 mA
